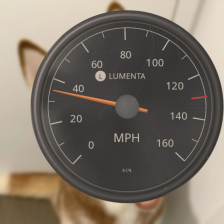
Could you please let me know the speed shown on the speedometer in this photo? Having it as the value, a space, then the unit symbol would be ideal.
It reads 35 mph
